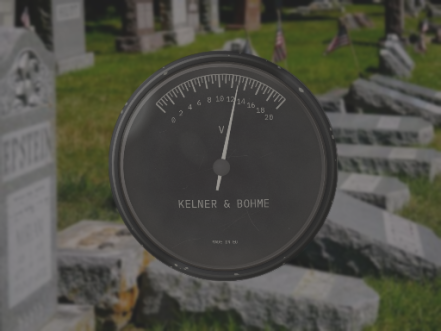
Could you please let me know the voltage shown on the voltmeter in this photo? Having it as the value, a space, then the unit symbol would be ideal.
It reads 13 V
